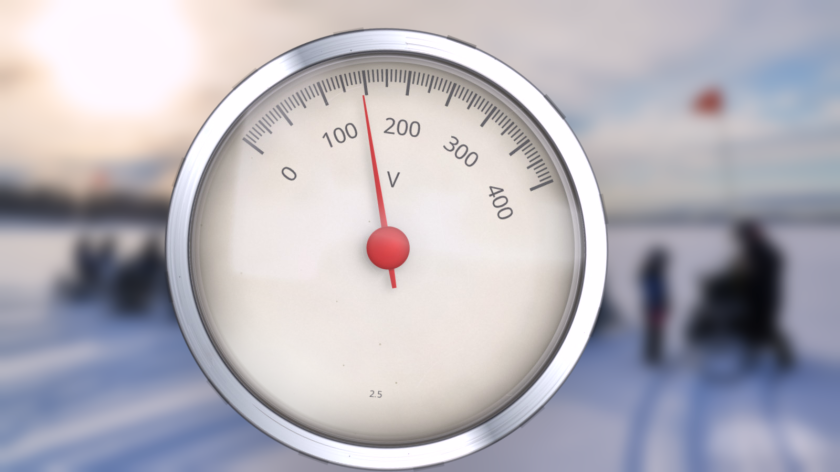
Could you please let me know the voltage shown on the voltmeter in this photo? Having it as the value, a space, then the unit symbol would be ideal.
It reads 145 V
